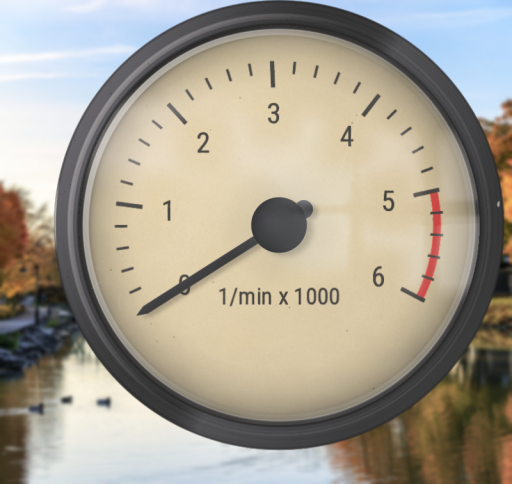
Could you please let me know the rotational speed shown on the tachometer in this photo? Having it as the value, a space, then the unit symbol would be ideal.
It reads 0 rpm
